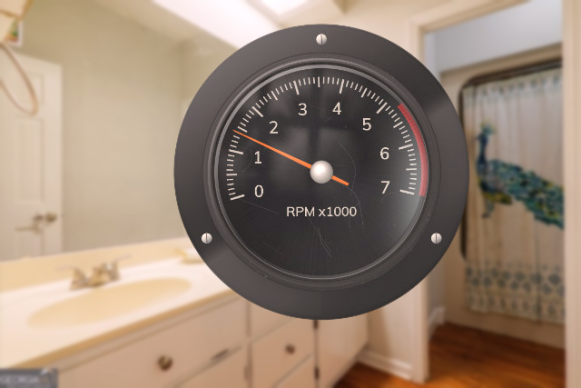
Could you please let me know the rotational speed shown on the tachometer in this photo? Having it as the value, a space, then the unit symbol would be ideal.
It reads 1400 rpm
